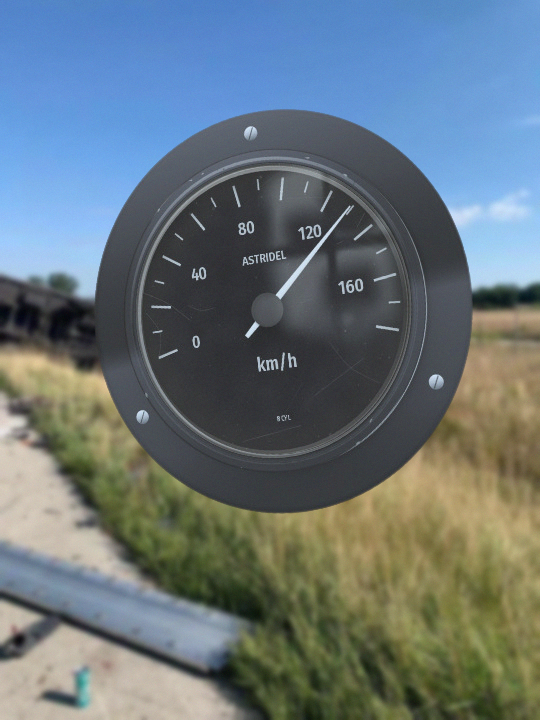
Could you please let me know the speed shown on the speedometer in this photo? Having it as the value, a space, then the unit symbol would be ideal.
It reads 130 km/h
